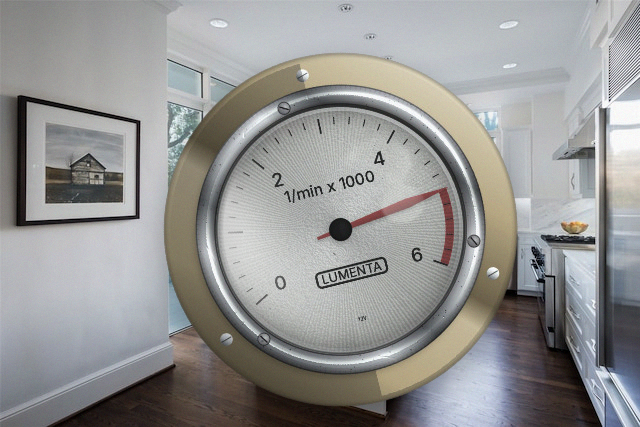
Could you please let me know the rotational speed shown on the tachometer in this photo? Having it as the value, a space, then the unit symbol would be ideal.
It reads 5000 rpm
